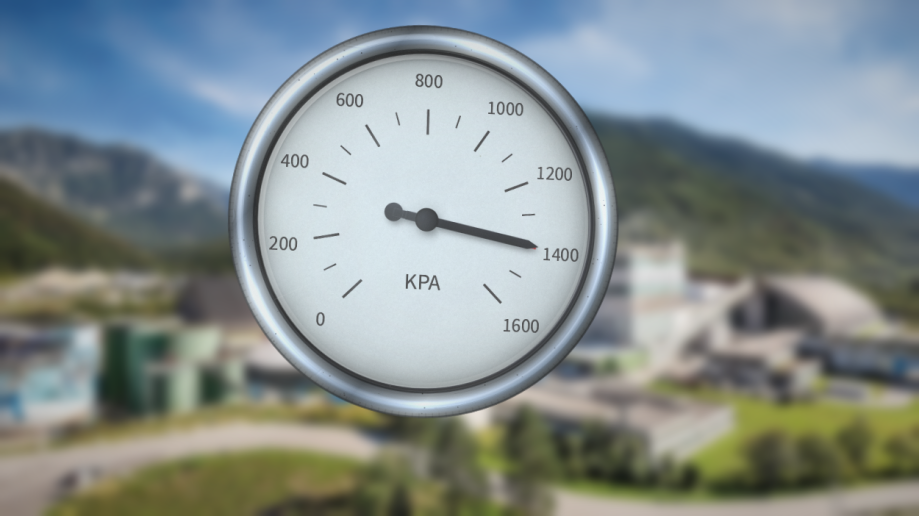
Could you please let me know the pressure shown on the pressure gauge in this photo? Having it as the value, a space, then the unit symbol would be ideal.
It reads 1400 kPa
